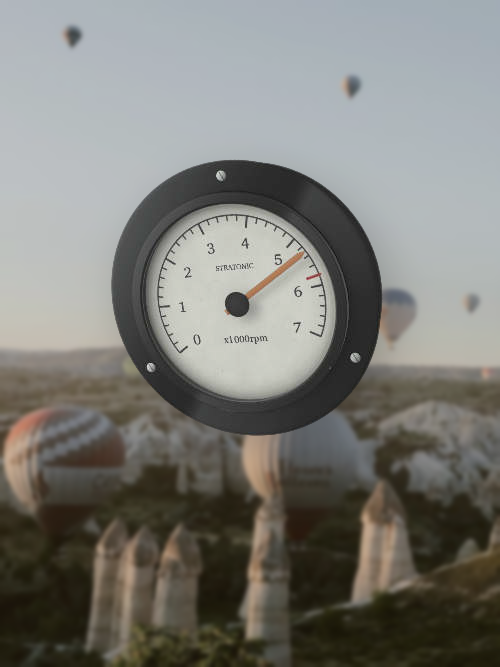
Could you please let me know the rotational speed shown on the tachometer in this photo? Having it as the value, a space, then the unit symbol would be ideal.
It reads 5300 rpm
